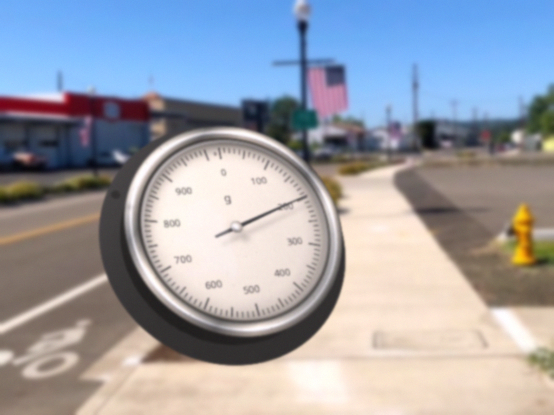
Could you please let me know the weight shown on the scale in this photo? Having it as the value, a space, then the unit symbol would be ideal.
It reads 200 g
